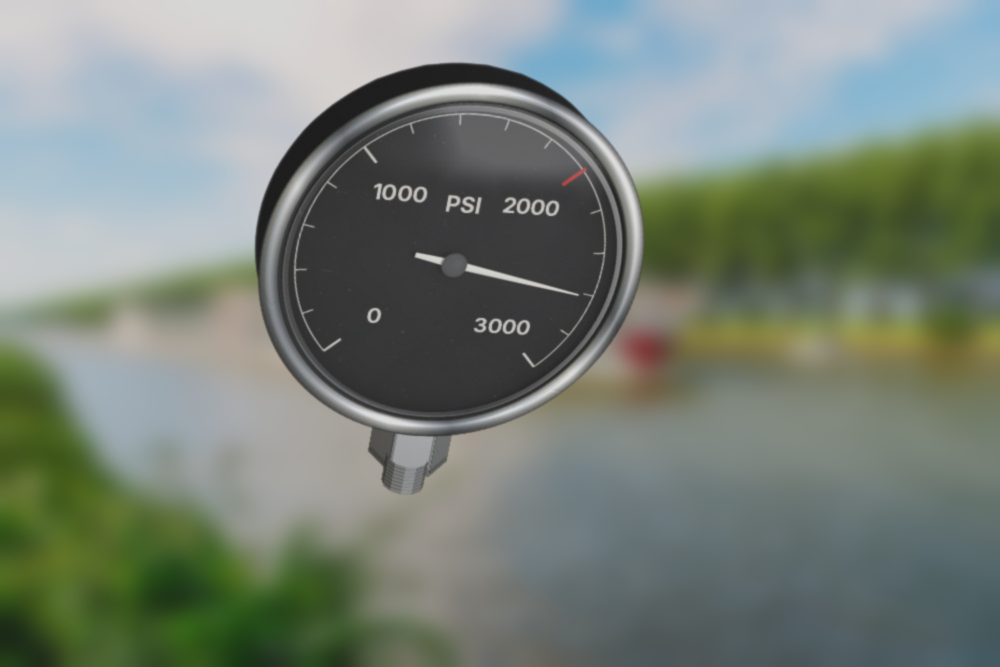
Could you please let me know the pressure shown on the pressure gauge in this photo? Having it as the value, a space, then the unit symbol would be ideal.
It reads 2600 psi
